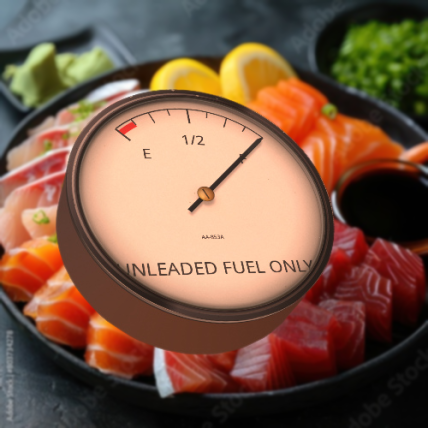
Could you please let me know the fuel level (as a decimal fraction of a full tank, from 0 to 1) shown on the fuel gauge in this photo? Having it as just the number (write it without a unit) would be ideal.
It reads 1
